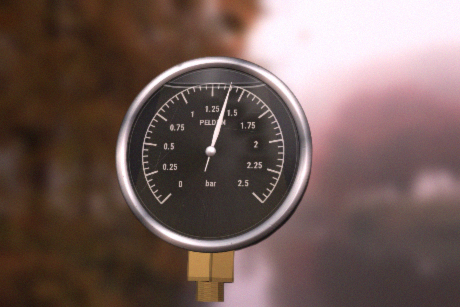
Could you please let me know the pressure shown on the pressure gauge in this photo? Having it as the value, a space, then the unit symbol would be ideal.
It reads 1.4 bar
